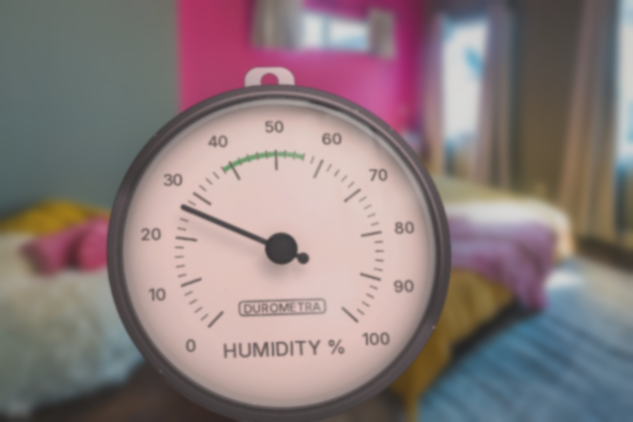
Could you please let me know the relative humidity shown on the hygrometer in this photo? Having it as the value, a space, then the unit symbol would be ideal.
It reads 26 %
